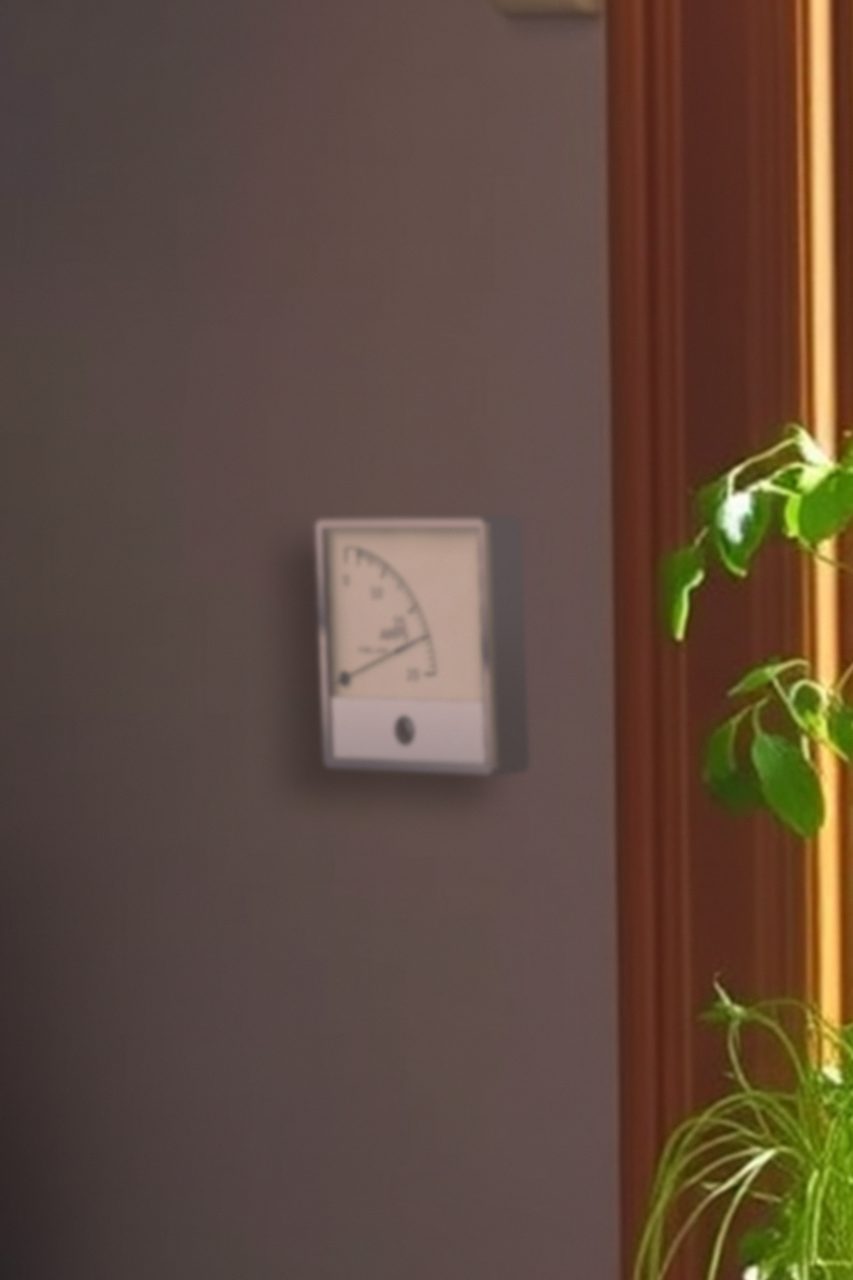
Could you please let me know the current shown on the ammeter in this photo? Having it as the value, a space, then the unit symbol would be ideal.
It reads 17.5 A
